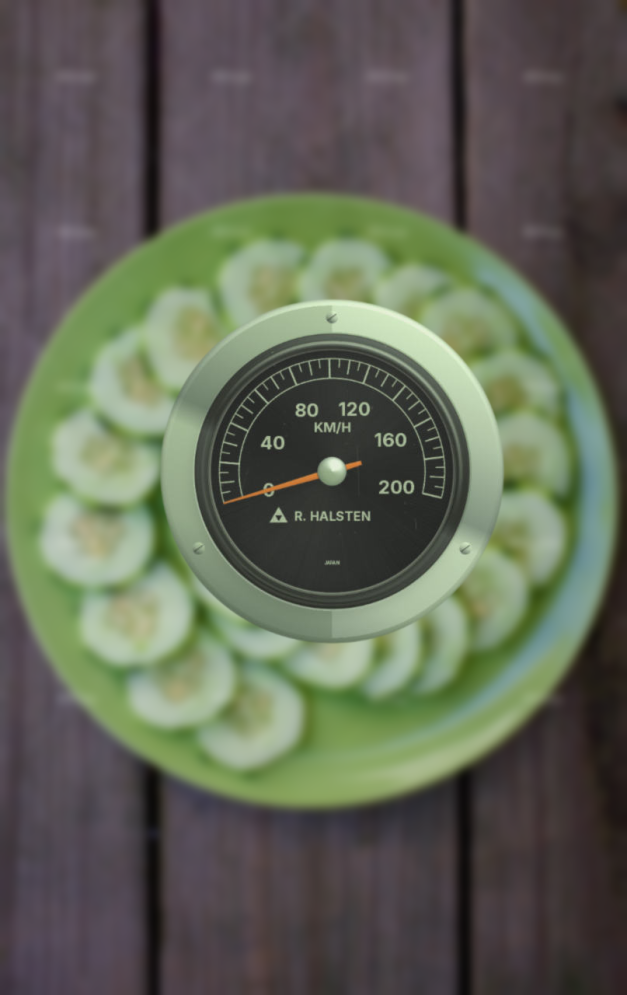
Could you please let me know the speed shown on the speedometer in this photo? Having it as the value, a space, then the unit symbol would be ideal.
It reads 0 km/h
